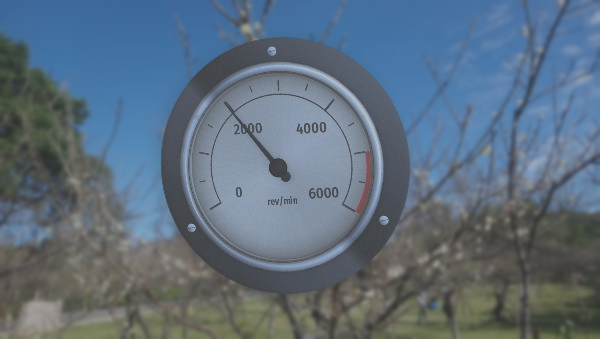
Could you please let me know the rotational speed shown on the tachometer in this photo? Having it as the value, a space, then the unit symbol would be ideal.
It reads 2000 rpm
